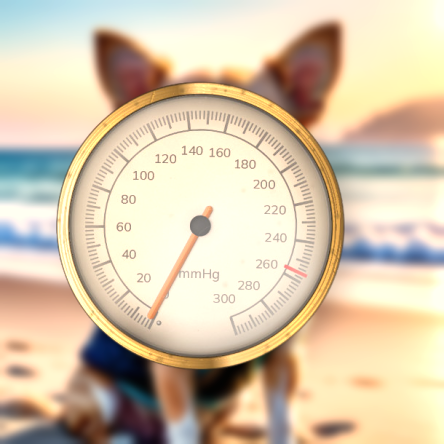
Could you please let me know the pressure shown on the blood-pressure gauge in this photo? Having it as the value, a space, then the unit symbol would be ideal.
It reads 2 mmHg
